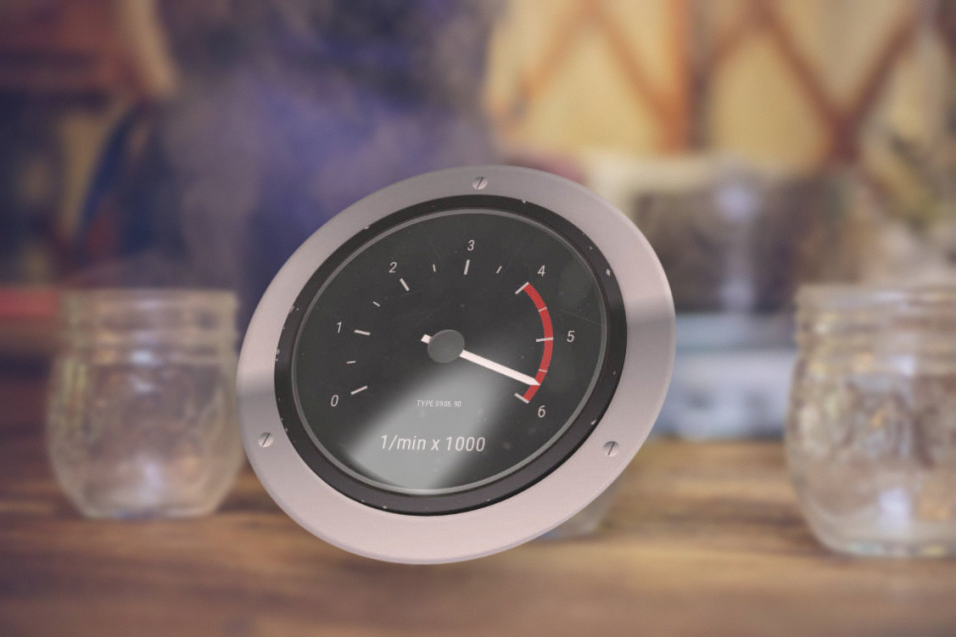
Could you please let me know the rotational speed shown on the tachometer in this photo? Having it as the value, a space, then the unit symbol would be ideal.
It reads 5750 rpm
